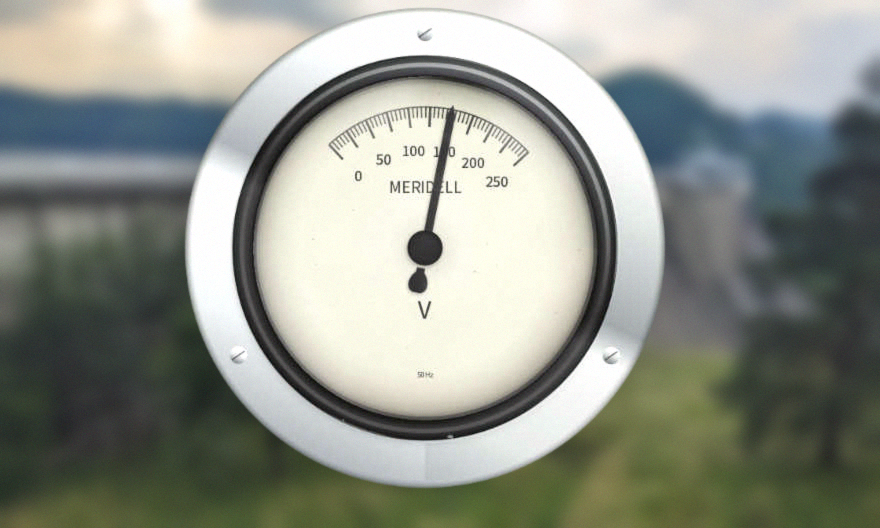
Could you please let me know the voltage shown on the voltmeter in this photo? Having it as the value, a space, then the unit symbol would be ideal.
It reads 150 V
